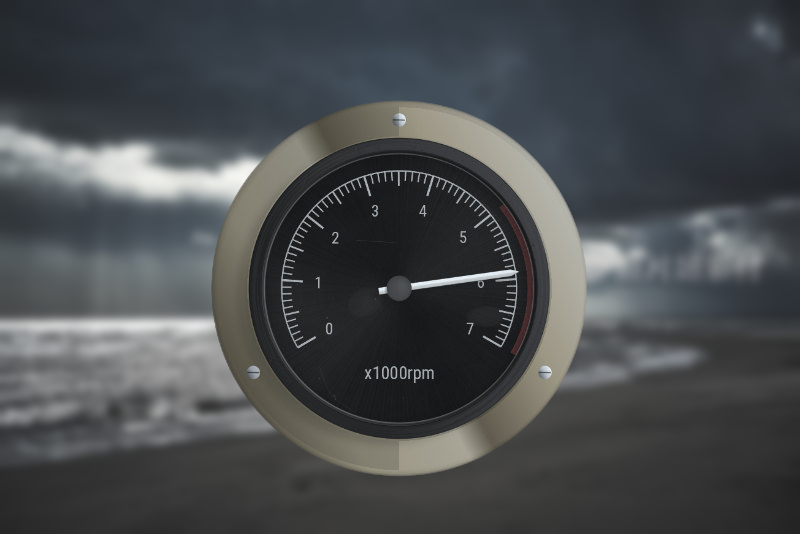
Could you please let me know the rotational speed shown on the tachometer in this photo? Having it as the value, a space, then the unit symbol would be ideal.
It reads 5900 rpm
